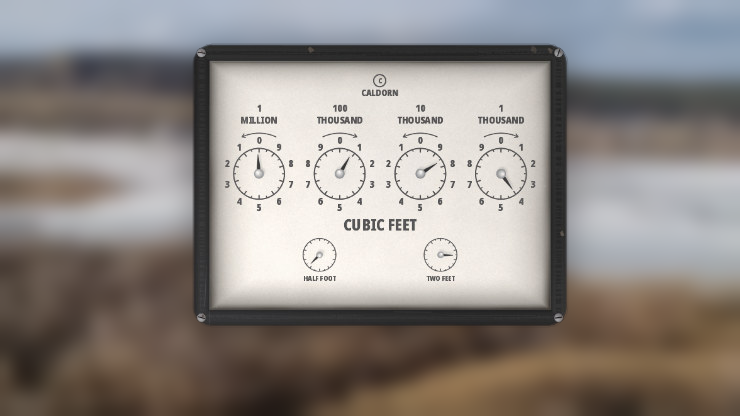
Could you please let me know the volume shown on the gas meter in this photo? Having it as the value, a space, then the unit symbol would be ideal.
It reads 8400 ft³
